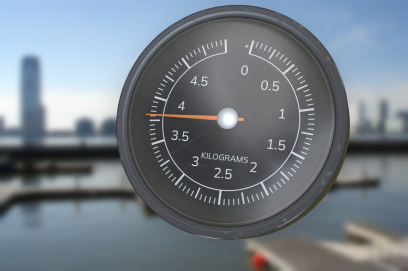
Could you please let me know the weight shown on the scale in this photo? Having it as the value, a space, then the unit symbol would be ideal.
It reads 3.8 kg
